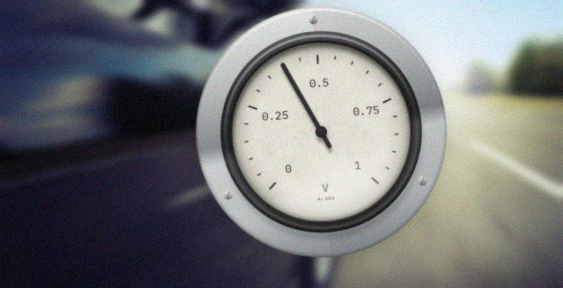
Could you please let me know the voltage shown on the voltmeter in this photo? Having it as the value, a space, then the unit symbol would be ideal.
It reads 0.4 V
